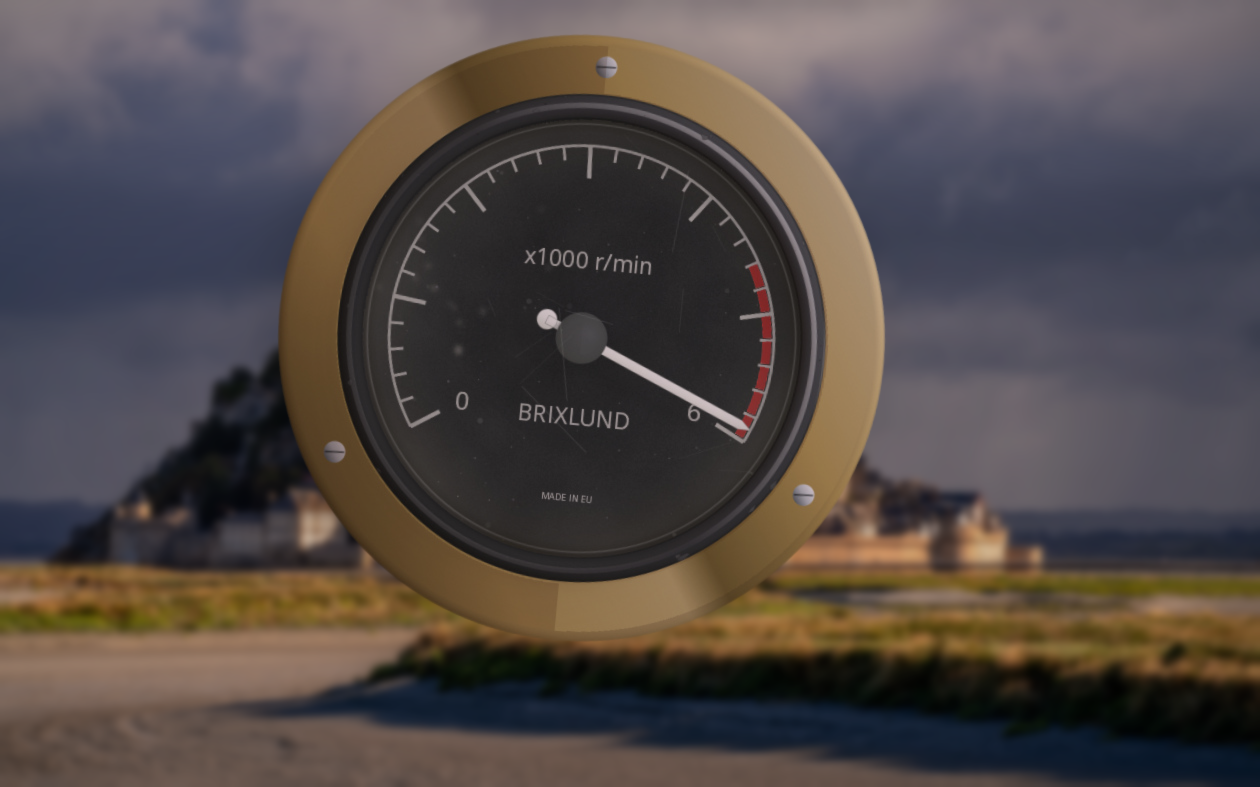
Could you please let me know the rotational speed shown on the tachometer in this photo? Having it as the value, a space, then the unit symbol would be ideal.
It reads 5900 rpm
